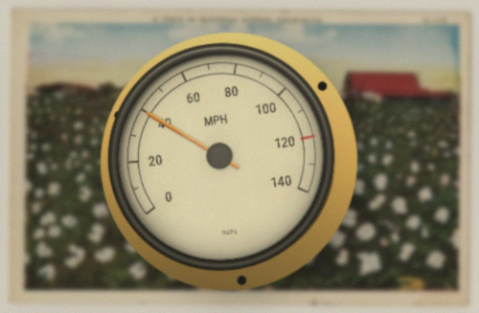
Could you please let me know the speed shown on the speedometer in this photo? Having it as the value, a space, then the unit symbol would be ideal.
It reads 40 mph
